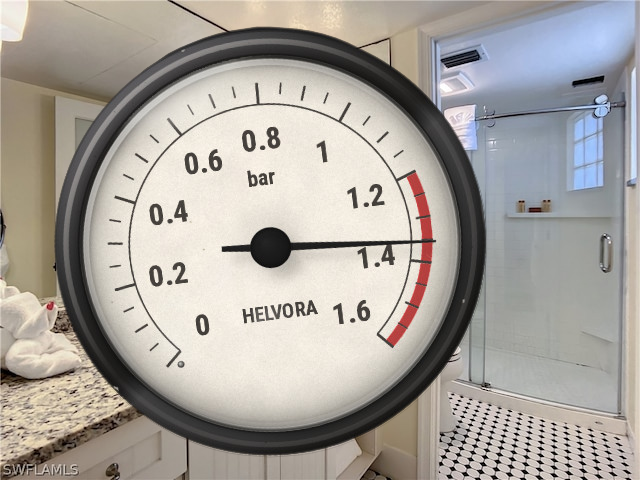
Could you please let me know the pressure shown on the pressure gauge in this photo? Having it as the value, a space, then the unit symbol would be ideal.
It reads 1.35 bar
